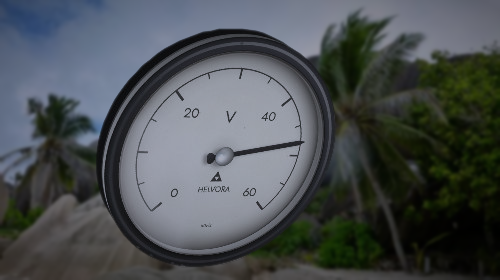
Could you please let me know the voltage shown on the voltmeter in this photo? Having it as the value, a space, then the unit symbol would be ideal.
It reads 47.5 V
